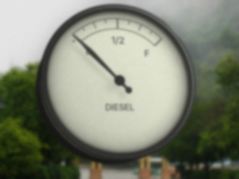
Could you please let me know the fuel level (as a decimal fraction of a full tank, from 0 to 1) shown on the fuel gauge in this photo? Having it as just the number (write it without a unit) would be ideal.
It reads 0
